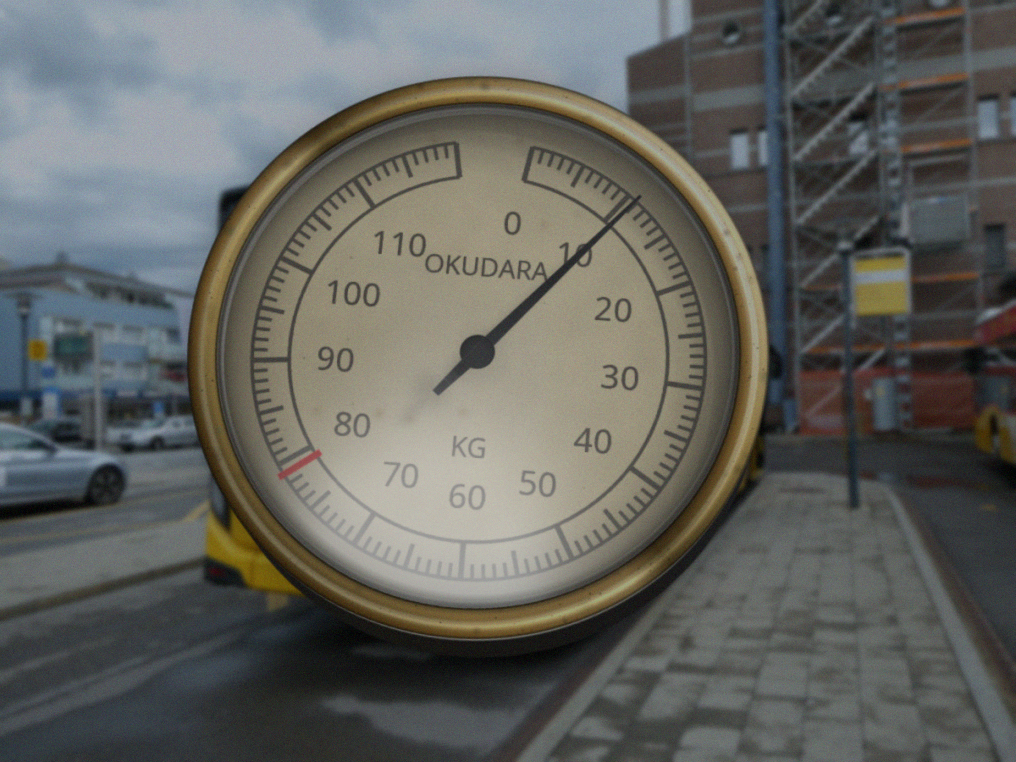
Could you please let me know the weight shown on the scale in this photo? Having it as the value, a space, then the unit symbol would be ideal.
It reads 11 kg
